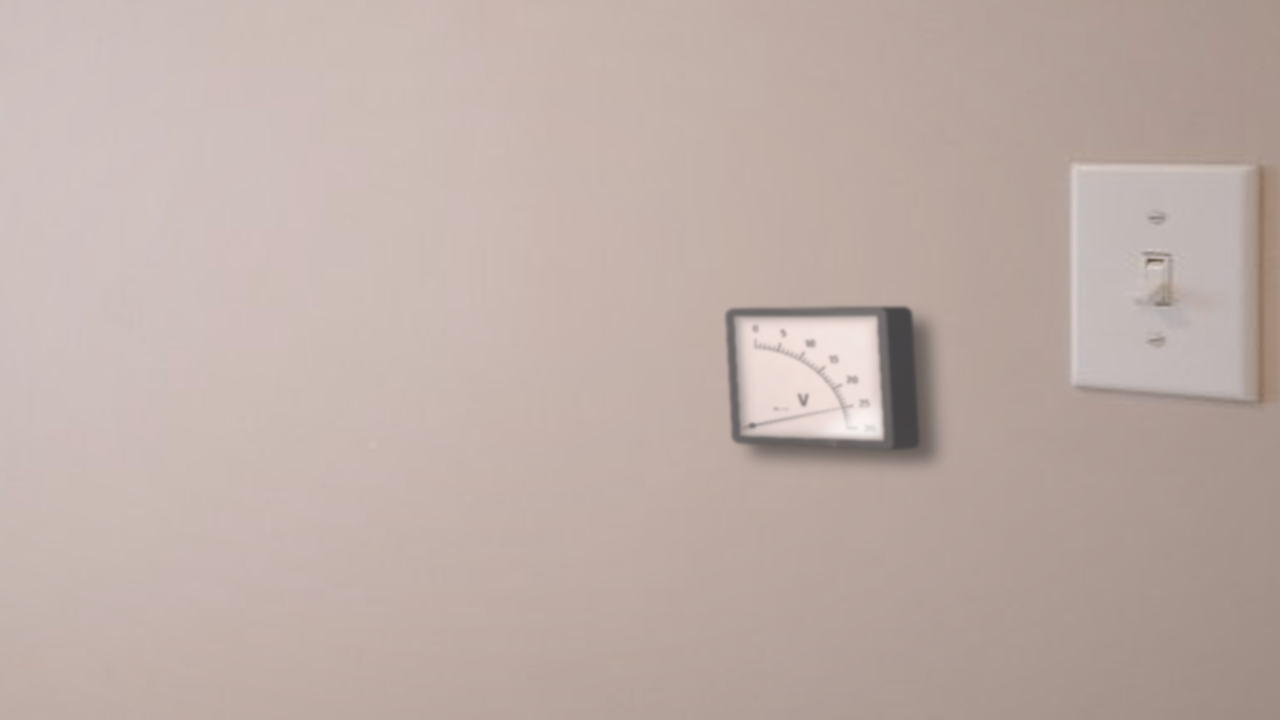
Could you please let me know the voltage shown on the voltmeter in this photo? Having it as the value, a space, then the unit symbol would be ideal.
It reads 25 V
